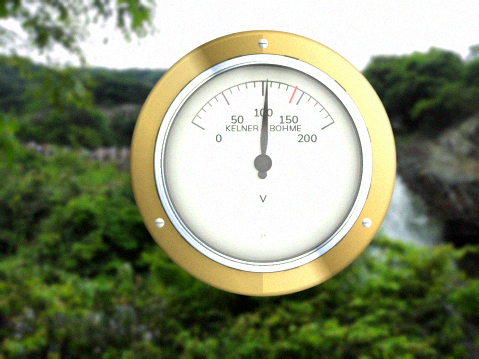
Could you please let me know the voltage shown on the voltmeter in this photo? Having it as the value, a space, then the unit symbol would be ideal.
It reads 105 V
